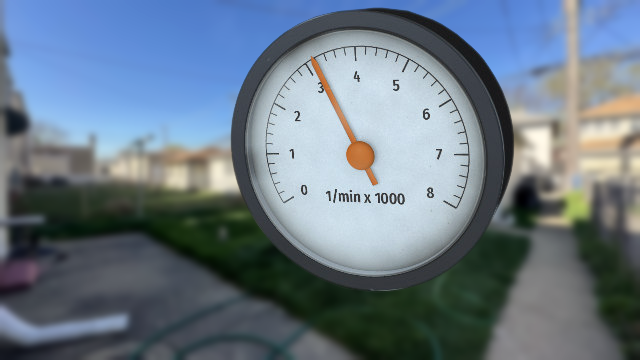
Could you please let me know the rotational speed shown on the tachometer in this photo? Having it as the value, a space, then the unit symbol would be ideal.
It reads 3200 rpm
